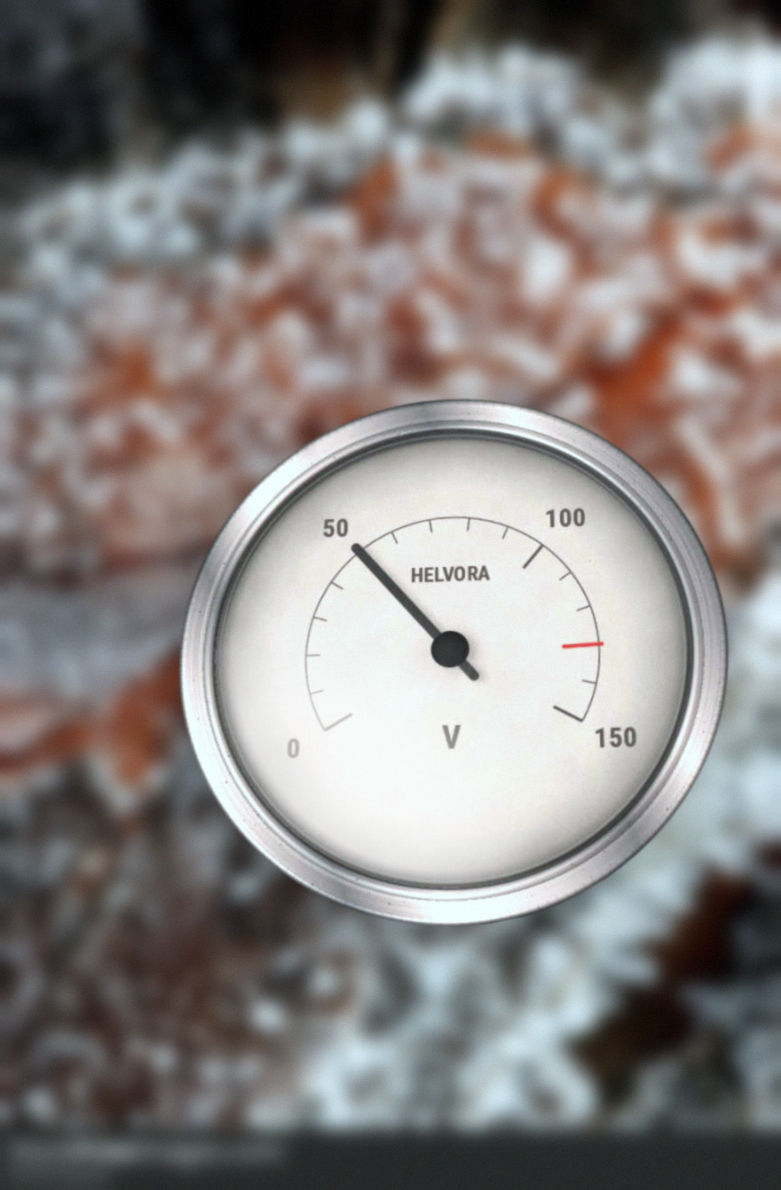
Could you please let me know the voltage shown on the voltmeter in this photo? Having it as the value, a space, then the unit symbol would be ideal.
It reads 50 V
